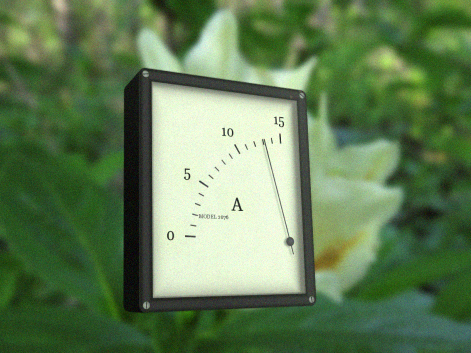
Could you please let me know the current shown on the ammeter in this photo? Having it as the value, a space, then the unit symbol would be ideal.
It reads 13 A
